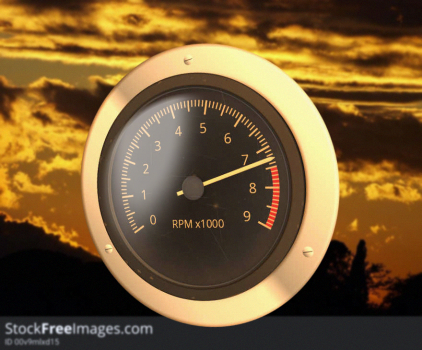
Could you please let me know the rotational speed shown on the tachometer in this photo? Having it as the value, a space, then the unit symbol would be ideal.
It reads 7300 rpm
